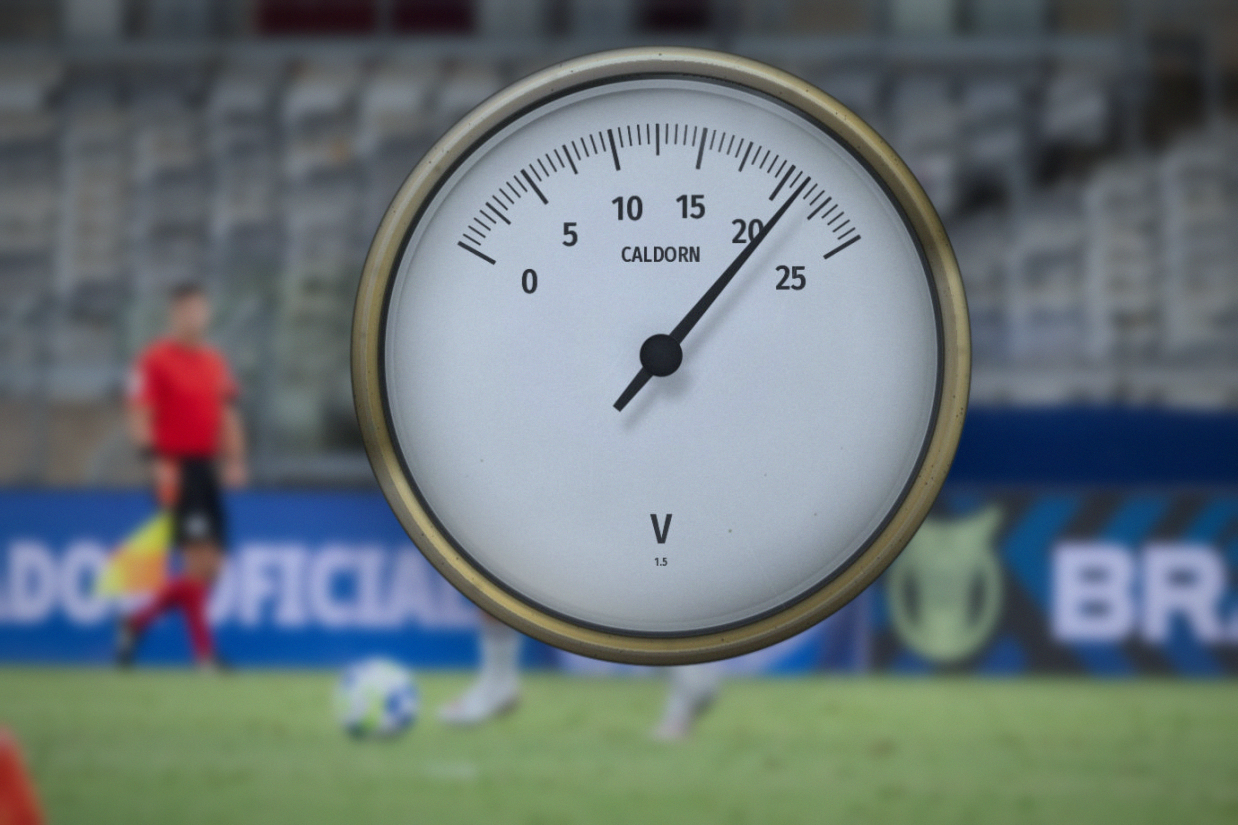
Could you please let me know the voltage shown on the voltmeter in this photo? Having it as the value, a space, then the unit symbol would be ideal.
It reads 21 V
